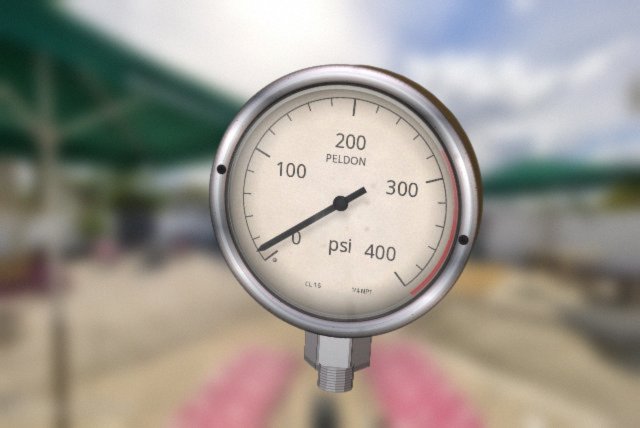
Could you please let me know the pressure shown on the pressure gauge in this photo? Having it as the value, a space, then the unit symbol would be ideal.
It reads 10 psi
